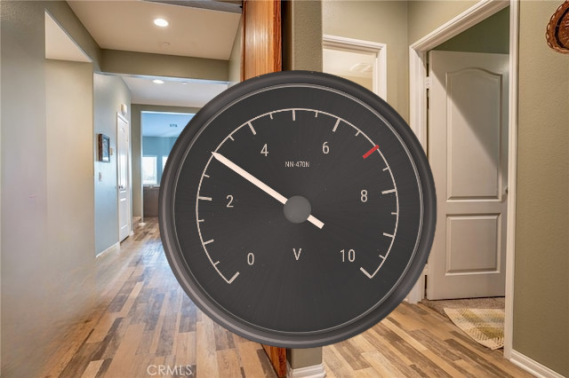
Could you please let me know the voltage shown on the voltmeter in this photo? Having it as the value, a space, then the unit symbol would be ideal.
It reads 3 V
